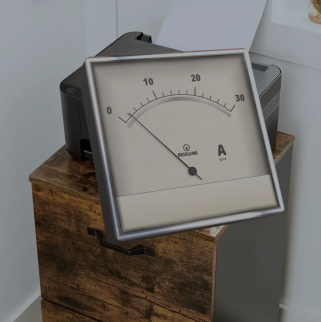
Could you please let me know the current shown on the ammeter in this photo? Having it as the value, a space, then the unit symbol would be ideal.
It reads 2 A
